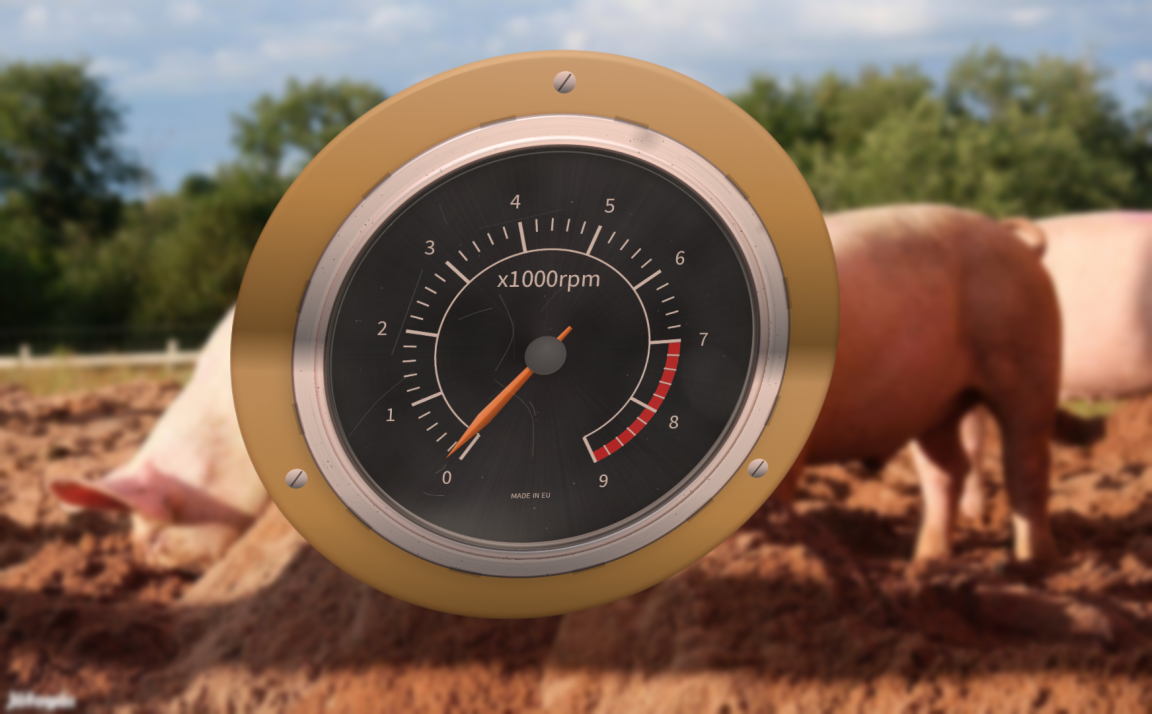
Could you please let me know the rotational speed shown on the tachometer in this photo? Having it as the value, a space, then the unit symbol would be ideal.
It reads 200 rpm
